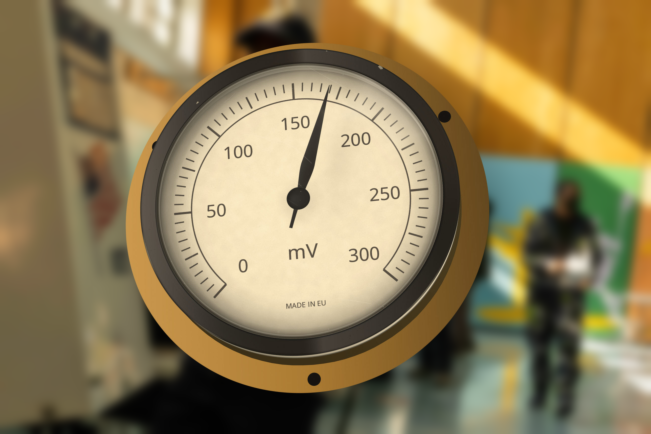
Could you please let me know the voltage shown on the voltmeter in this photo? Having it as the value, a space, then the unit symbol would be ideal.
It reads 170 mV
